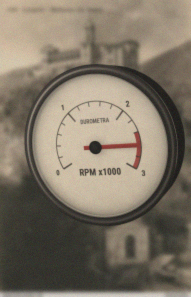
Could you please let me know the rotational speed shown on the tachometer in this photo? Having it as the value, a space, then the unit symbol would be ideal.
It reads 2600 rpm
